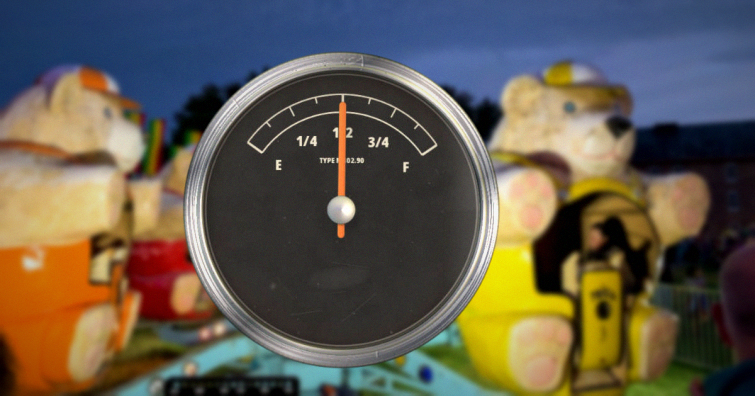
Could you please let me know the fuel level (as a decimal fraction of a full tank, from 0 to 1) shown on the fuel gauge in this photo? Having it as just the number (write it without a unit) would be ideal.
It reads 0.5
